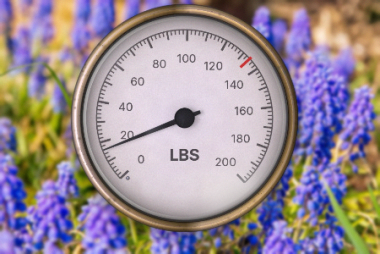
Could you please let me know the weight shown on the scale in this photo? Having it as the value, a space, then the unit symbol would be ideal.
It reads 16 lb
